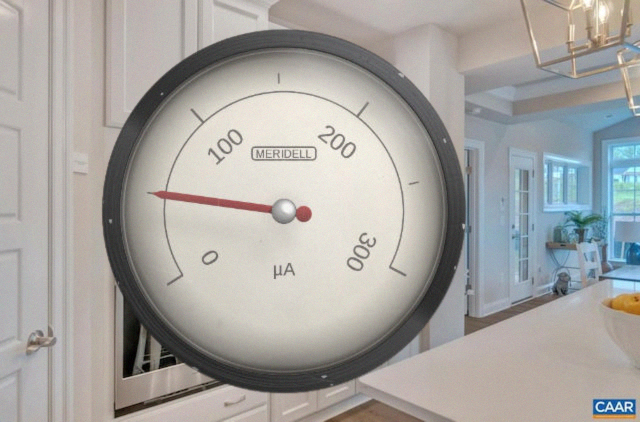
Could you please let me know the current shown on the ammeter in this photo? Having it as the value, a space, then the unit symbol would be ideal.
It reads 50 µA
